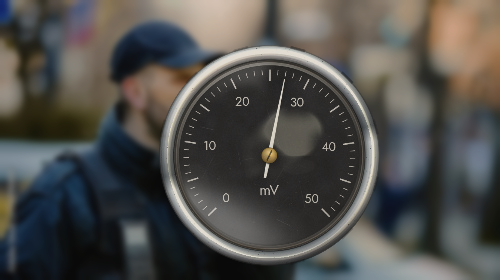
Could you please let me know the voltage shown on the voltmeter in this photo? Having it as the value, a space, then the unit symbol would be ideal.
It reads 27 mV
